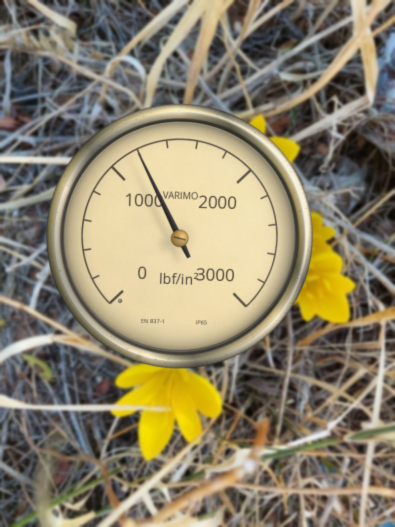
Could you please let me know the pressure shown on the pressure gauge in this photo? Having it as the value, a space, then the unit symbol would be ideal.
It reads 1200 psi
